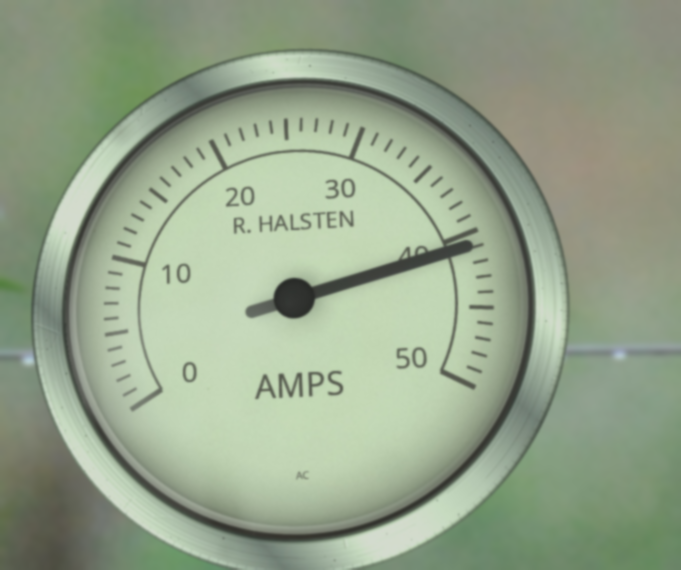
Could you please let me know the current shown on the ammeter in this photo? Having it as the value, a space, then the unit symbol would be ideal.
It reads 41 A
